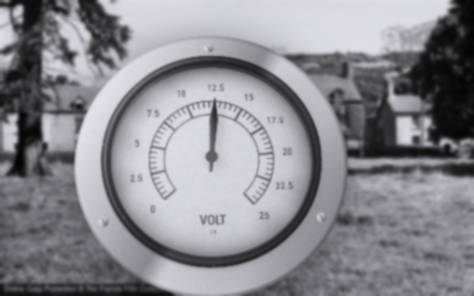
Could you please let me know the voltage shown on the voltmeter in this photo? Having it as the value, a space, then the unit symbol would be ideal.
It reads 12.5 V
